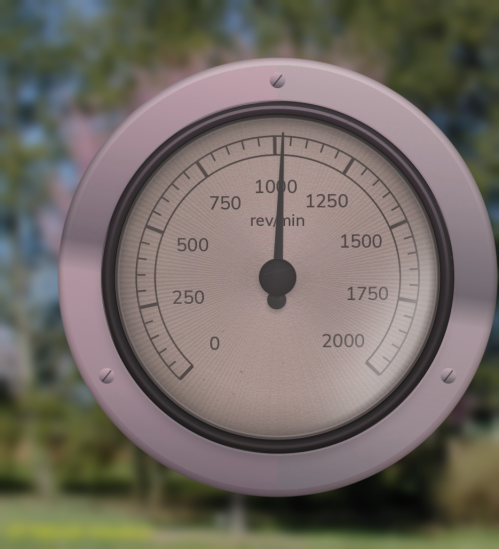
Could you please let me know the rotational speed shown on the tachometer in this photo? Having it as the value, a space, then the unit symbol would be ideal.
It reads 1025 rpm
